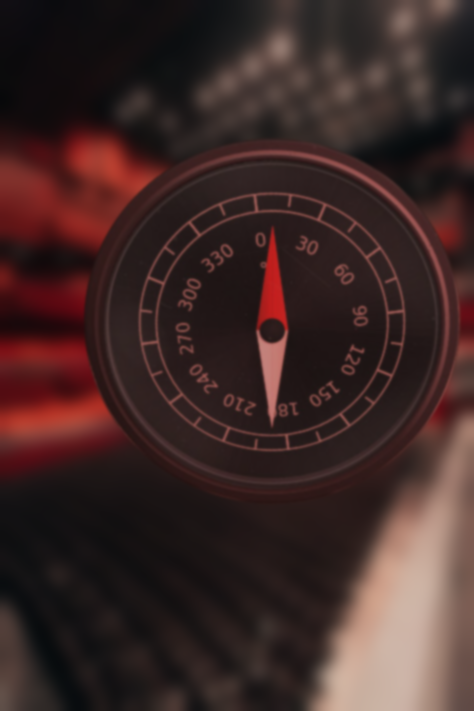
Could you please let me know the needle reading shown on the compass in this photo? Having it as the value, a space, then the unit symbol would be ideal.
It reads 7.5 °
